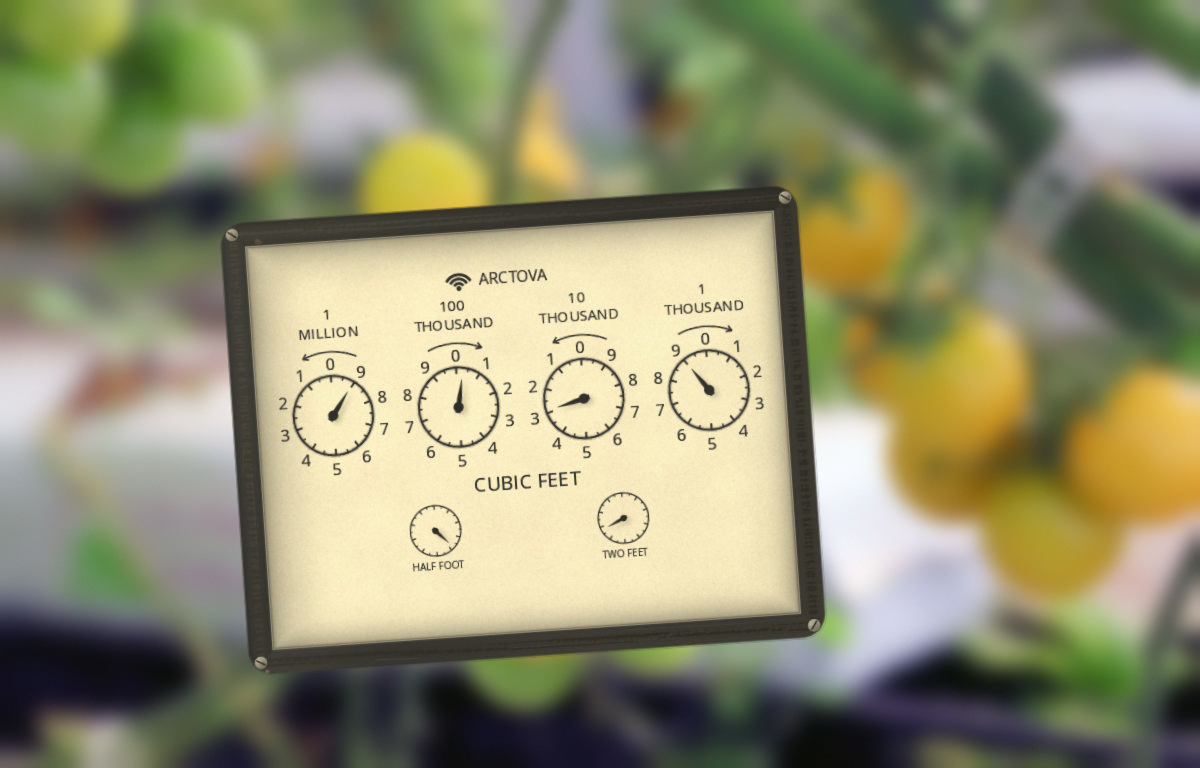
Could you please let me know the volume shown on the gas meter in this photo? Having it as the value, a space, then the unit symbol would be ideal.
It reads 902900 ft³
